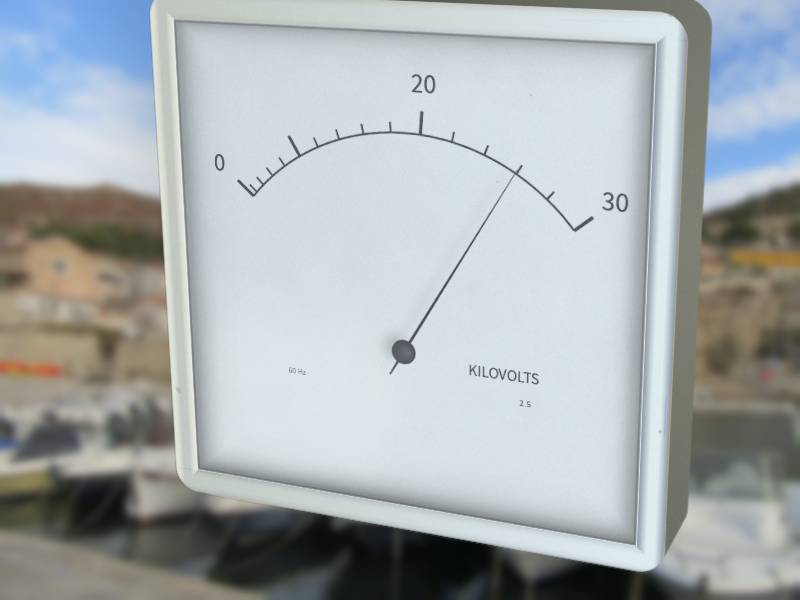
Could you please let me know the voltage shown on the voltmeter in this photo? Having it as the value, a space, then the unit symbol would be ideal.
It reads 26 kV
